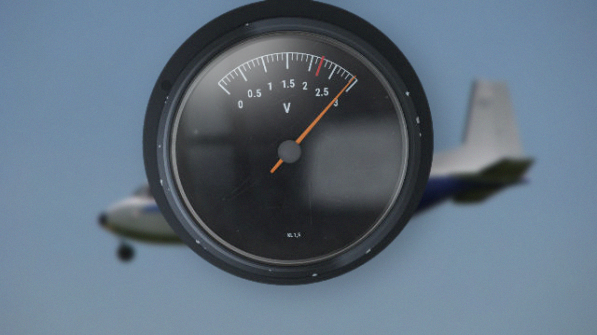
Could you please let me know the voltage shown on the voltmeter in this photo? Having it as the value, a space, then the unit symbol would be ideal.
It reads 2.9 V
